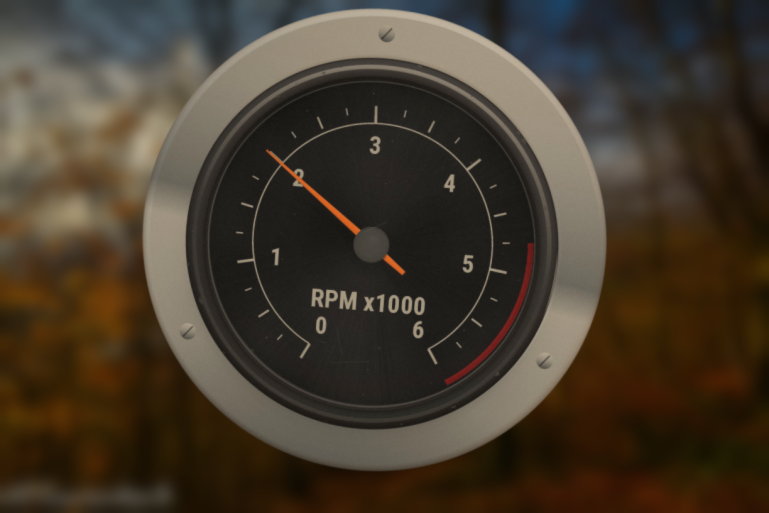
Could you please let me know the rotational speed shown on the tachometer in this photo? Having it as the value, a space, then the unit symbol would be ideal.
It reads 2000 rpm
